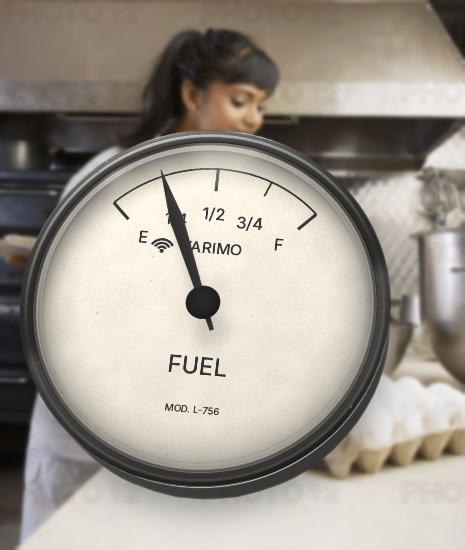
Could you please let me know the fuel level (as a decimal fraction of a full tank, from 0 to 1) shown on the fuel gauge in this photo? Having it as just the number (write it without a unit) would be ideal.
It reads 0.25
